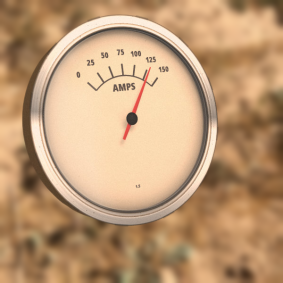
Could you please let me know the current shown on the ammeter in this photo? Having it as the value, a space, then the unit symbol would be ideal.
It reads 125 A
